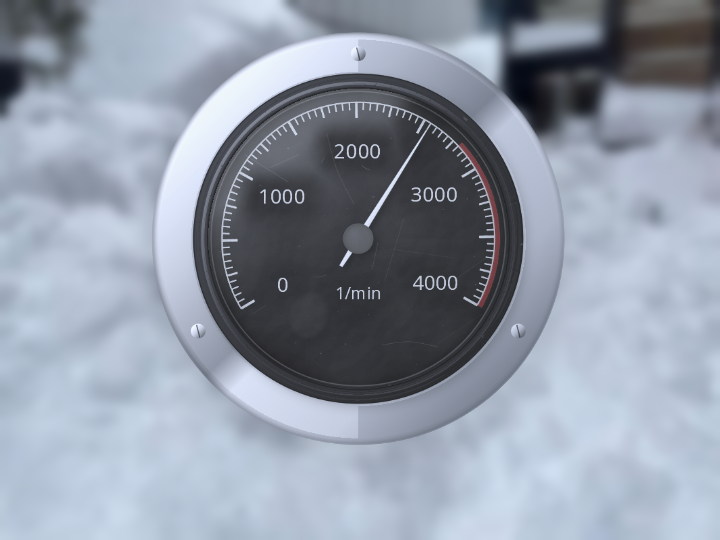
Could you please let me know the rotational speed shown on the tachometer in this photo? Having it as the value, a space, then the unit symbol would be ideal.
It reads 2550 rpm
